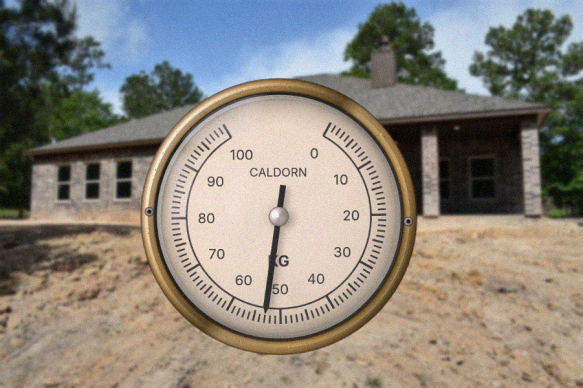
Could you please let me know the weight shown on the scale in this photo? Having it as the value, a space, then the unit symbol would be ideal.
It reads 53 kg
